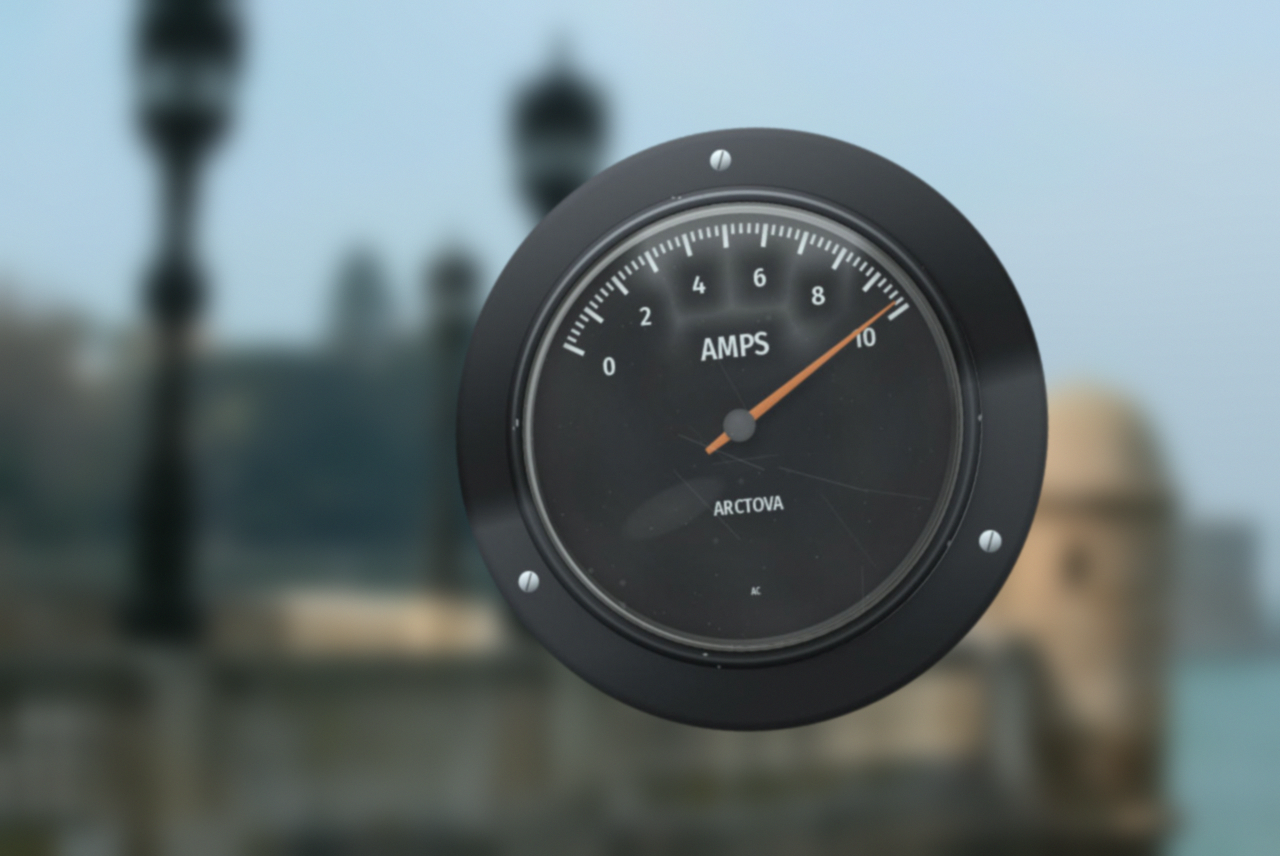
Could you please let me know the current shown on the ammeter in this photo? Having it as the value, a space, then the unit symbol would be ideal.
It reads 9.8 A
